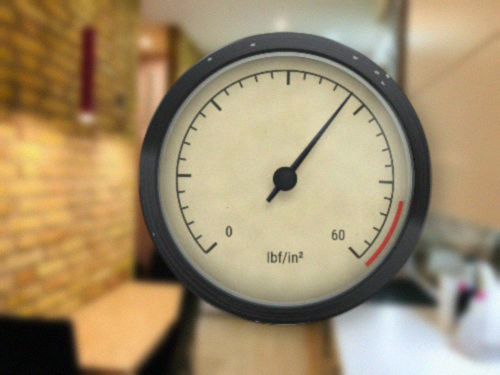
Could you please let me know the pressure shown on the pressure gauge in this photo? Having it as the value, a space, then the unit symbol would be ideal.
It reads 38 psi
